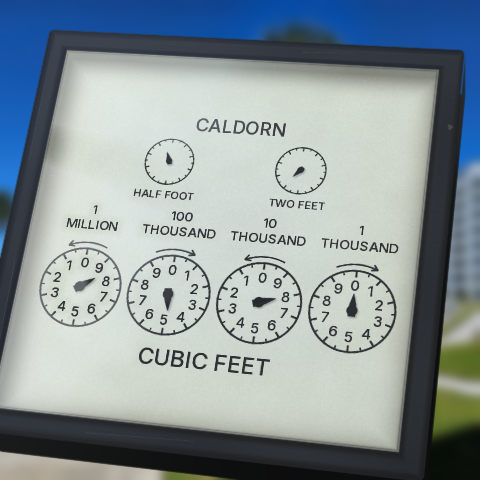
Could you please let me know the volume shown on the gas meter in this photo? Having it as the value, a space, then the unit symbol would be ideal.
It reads 848000 ft³
